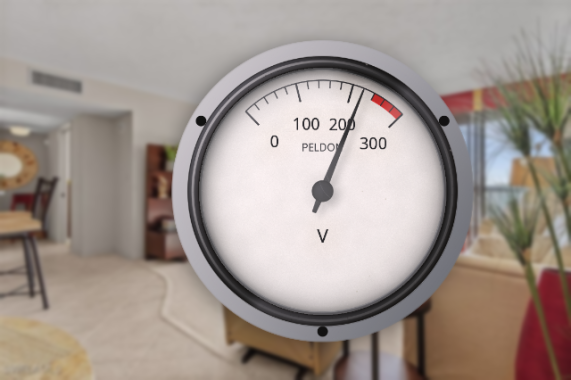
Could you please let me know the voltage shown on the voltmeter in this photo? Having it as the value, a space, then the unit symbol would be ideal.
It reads 220 V
